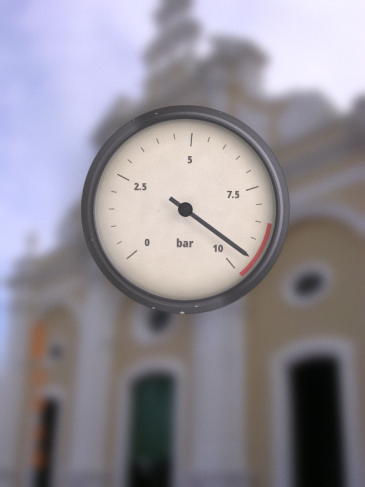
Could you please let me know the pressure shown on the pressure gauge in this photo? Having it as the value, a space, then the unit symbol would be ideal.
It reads 9.5 bar
